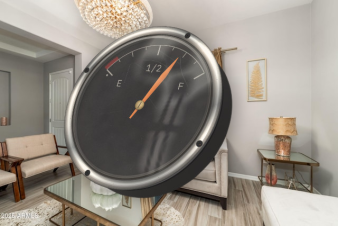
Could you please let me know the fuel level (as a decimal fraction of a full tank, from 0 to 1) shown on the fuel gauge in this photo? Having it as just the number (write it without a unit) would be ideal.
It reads 0.75
